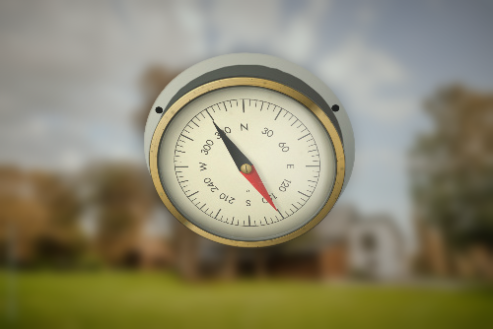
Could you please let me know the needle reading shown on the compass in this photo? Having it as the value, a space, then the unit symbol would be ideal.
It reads 150 °
